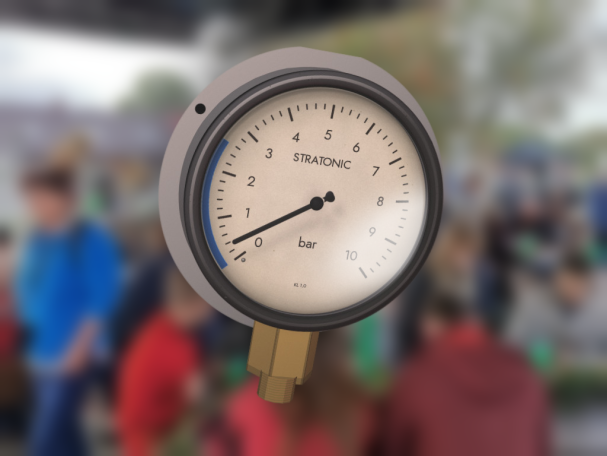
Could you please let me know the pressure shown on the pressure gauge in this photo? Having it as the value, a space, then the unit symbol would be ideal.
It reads 0.4 bar
